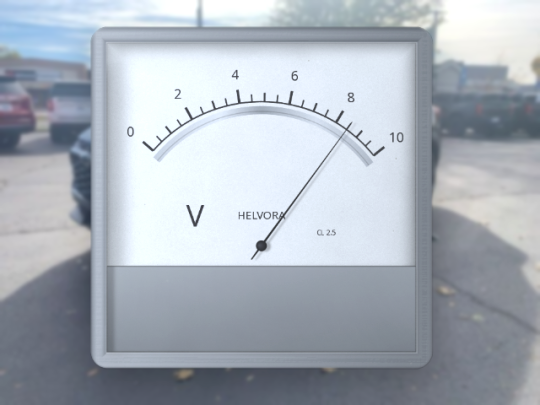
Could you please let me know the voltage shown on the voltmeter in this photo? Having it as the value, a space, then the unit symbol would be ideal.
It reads 8.5 V
